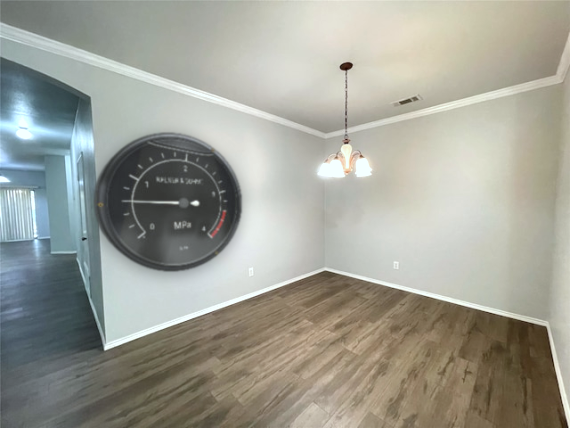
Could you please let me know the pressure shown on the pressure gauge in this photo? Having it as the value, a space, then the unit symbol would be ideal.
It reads 0.6 MPa
